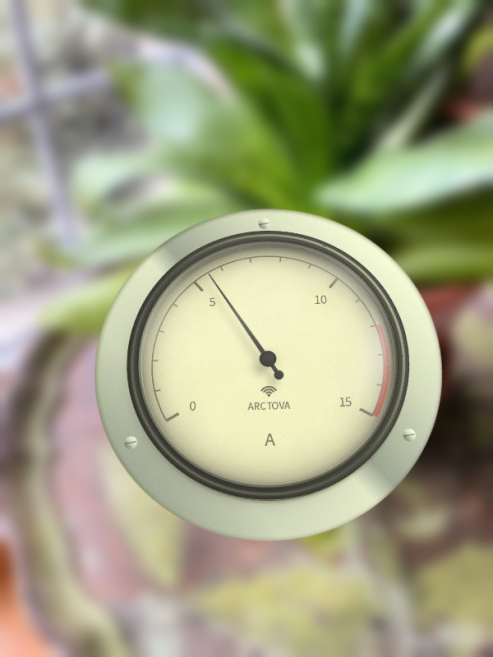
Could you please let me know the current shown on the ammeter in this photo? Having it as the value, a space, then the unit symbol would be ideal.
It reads 5.5 A
